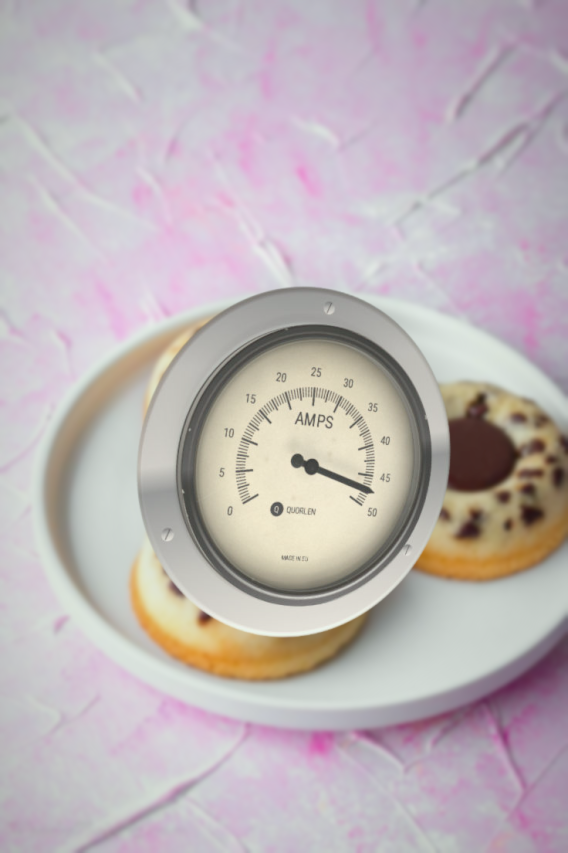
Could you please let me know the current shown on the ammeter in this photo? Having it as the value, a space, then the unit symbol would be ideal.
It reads 47.5 A
